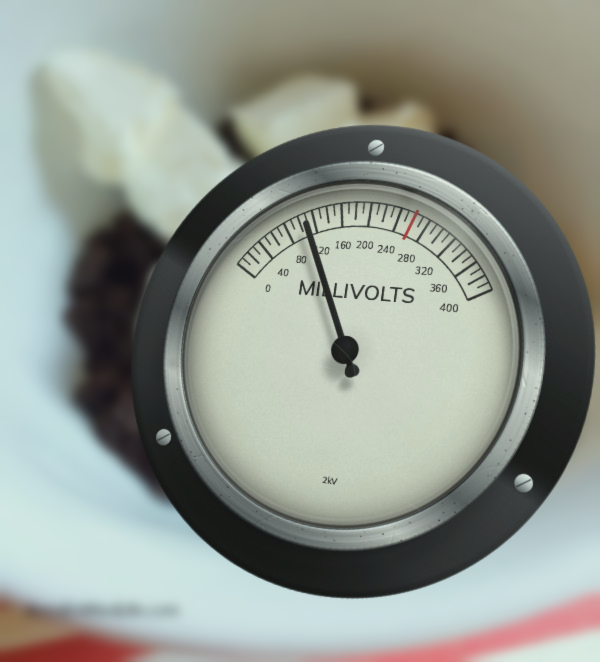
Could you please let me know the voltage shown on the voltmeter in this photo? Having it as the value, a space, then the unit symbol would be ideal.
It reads 110 mV
